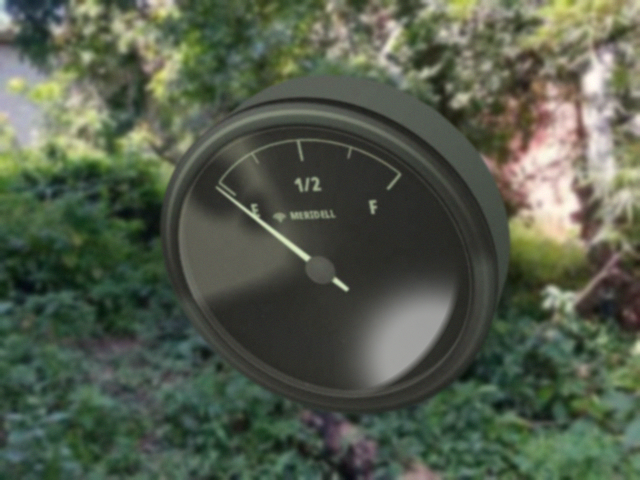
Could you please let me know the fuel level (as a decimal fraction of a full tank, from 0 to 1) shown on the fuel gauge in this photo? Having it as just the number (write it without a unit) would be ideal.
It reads 0
